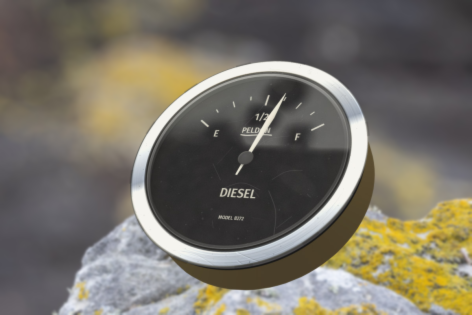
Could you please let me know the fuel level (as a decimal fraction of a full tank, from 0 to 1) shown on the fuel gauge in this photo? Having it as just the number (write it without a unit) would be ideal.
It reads 0.625
